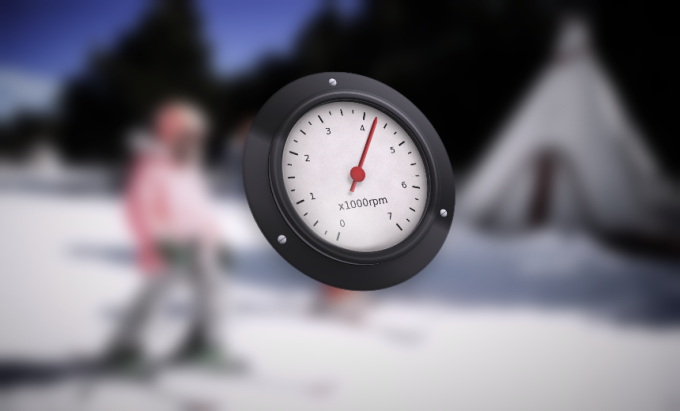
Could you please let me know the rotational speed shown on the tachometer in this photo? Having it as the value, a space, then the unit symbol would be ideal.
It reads 4250 rpm
